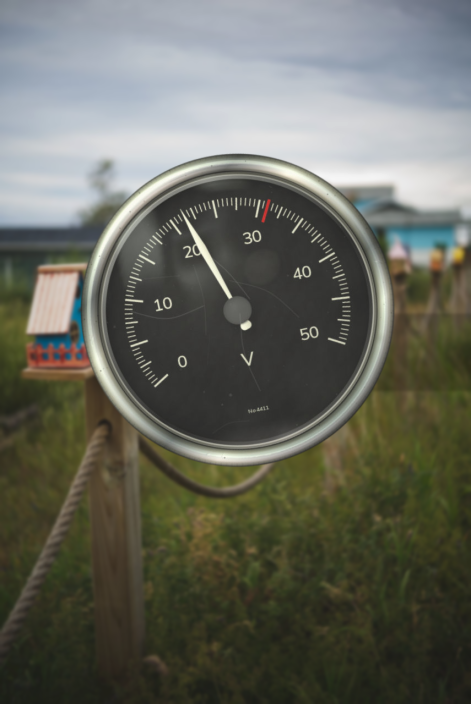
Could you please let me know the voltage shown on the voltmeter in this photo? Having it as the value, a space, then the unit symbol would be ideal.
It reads 21.5 V
